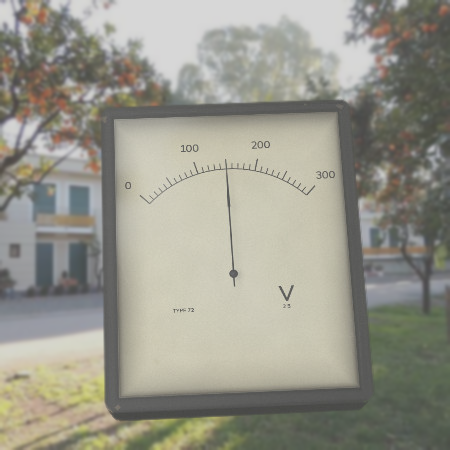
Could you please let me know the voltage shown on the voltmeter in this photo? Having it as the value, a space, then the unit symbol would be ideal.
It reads 150 V
